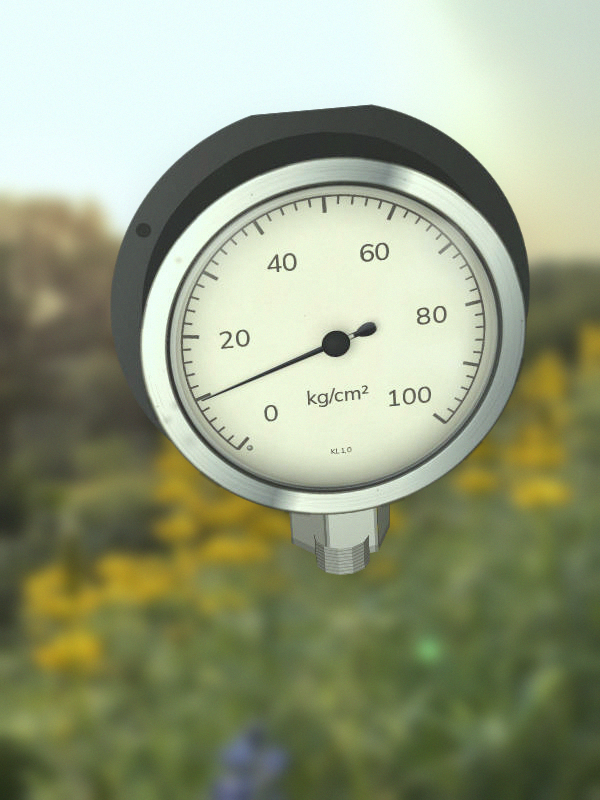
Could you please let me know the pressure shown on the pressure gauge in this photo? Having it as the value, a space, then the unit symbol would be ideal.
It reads 10 kg/cm²
